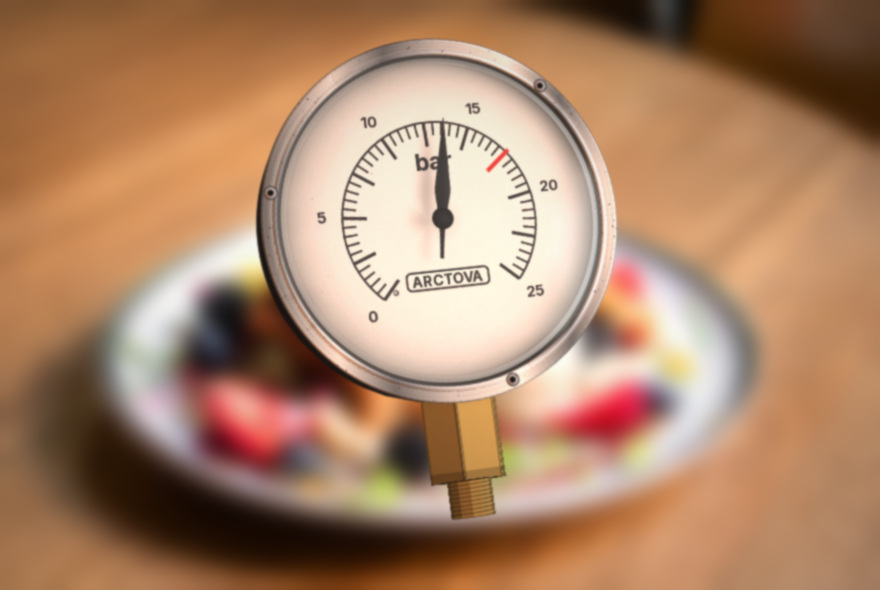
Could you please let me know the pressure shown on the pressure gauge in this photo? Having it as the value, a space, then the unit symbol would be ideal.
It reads 13.5 bar
